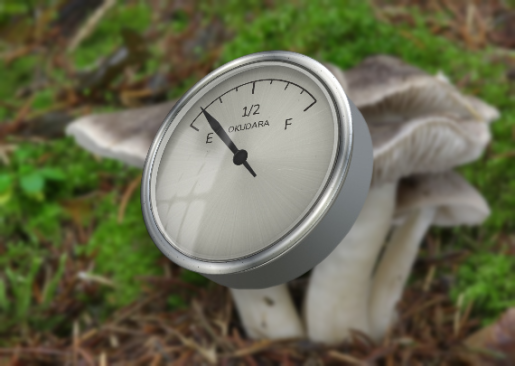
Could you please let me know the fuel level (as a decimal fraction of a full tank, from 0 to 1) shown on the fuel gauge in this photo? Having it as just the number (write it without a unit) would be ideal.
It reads 0.125
